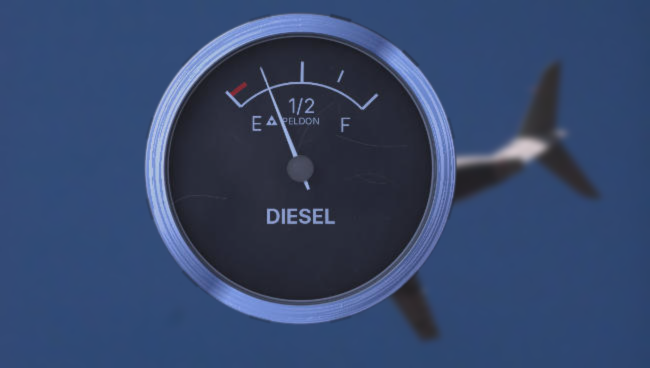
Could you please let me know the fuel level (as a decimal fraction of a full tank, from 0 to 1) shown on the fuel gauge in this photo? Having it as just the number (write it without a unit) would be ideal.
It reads 0.25
